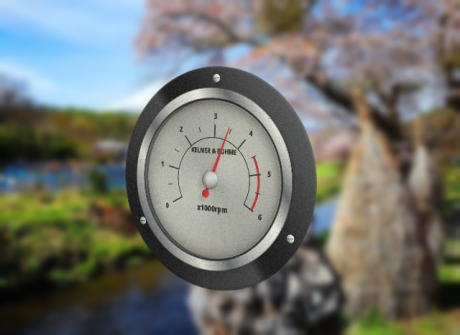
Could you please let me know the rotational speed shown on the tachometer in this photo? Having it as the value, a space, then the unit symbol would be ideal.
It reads 3500 rpm
